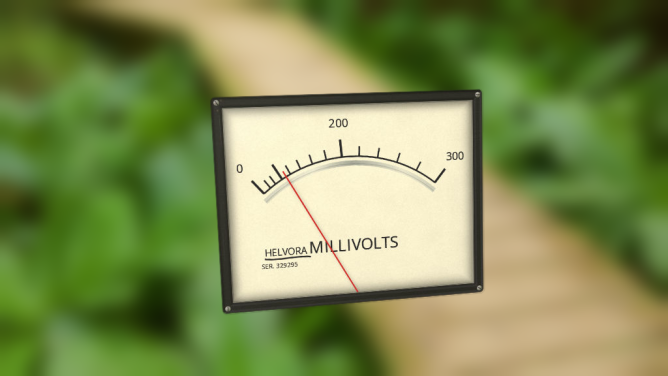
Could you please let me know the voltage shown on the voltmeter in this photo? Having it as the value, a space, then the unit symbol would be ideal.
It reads 110 mV
